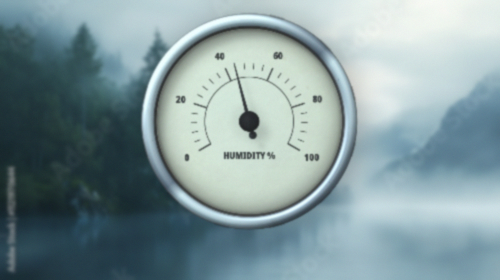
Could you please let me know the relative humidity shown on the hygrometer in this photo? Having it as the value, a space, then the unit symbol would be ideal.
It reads 44 %
